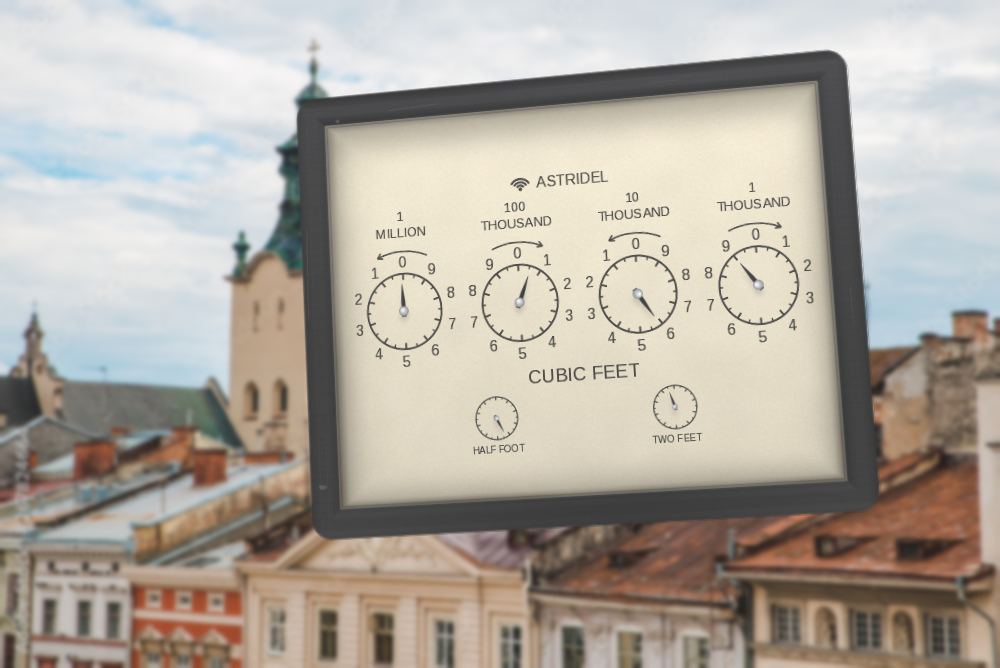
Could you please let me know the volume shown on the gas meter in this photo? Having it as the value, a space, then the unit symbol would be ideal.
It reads 5900 ft³
